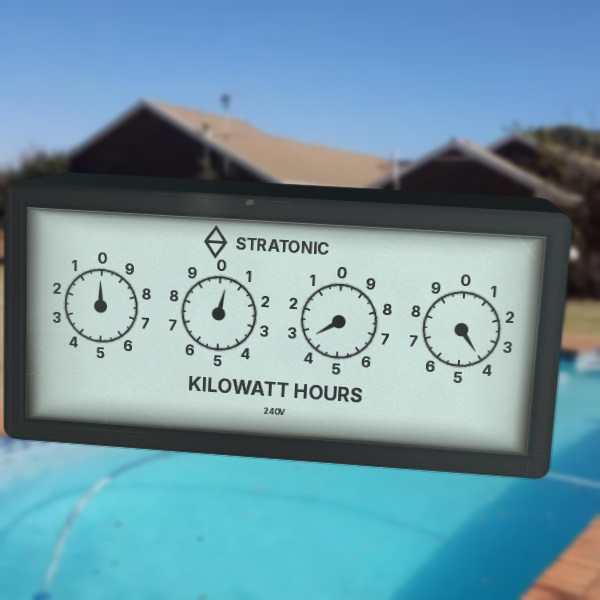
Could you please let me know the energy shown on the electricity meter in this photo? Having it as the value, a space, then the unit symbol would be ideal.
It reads 34 kWh
